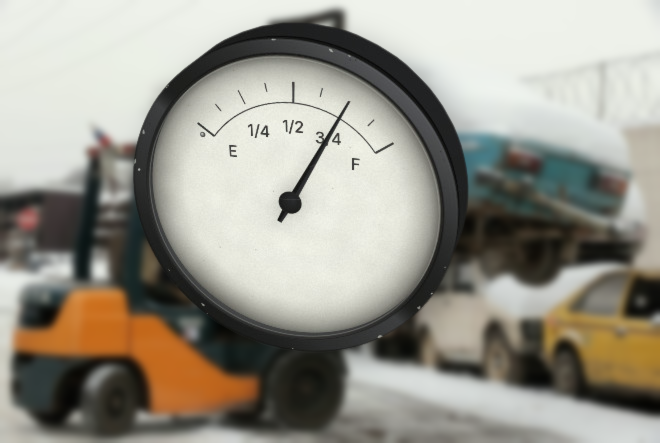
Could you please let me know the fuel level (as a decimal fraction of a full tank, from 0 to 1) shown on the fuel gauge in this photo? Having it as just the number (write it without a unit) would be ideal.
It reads 0.75
